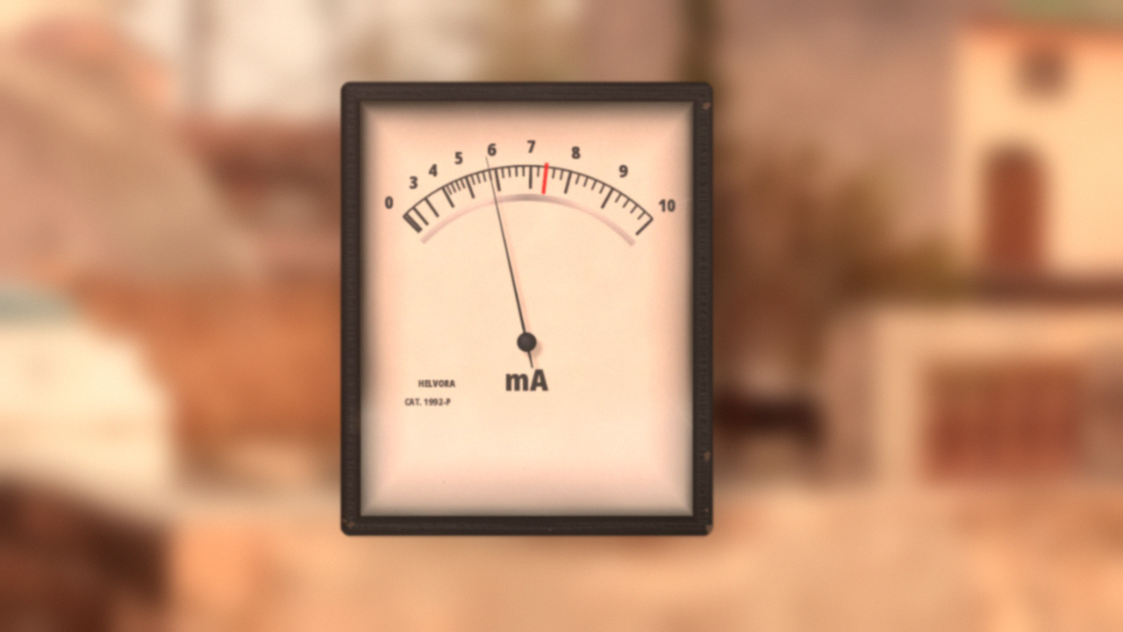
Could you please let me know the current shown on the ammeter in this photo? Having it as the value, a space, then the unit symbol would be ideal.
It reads 5.8 mA
